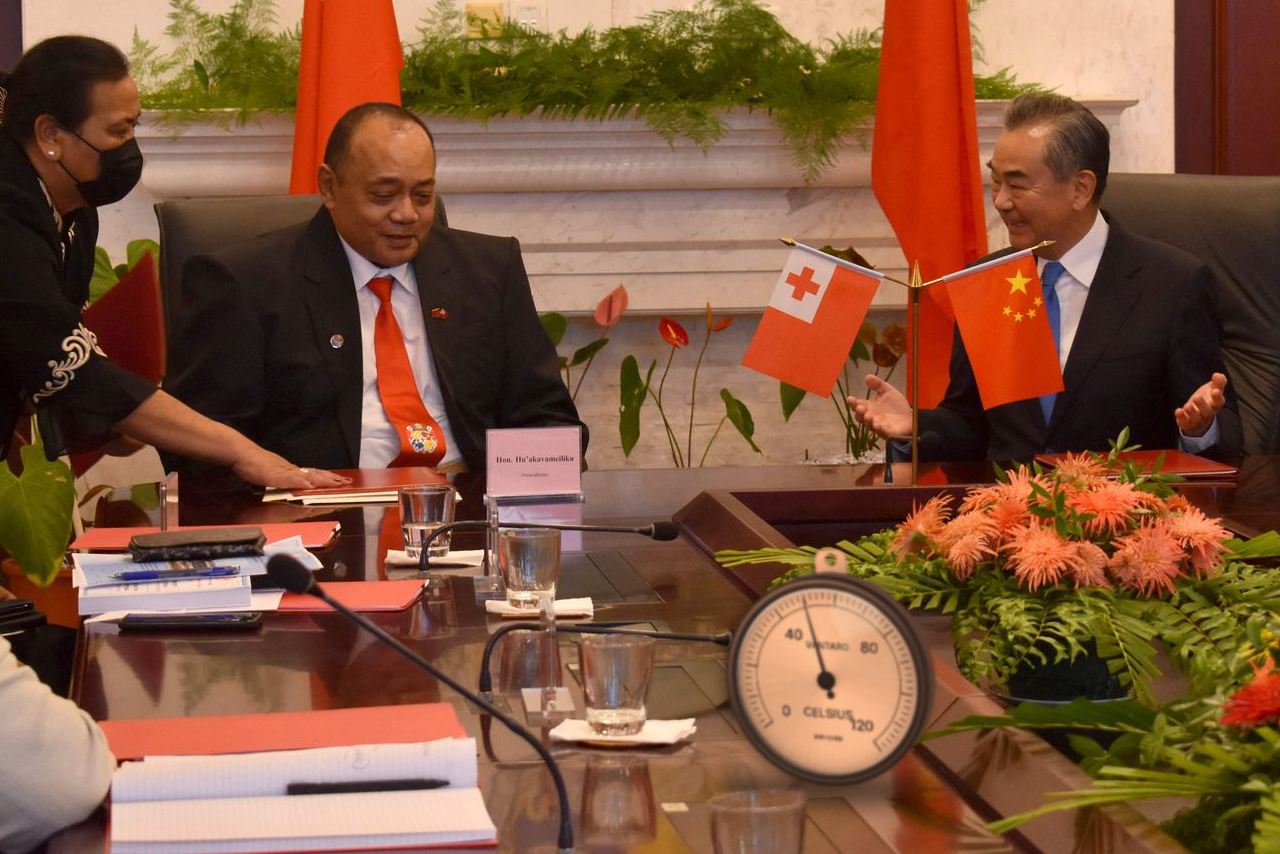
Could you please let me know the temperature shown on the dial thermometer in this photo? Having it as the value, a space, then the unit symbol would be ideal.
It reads 50 °C
